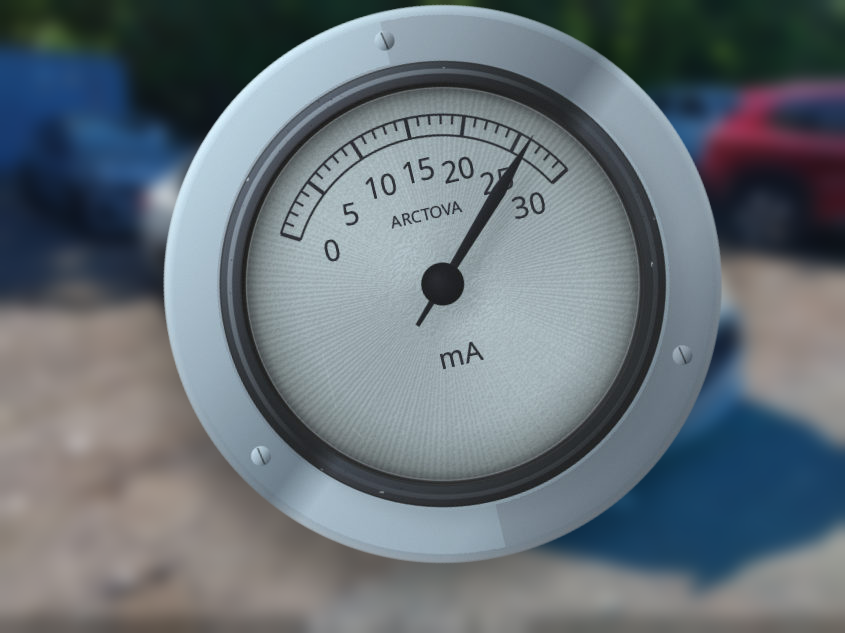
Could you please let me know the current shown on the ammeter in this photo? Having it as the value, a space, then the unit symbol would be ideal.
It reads 26 mA
